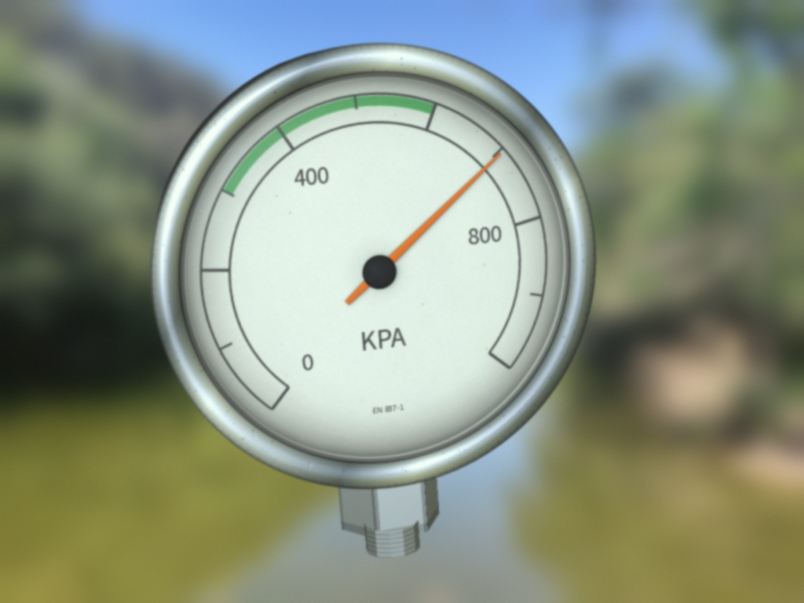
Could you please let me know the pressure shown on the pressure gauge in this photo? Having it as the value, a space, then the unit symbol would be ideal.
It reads 700 kPa
